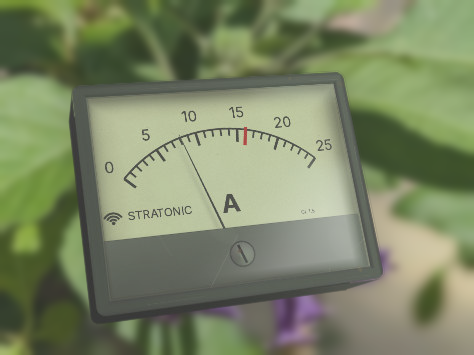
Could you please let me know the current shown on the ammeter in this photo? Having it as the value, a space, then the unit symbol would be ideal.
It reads 8 A
